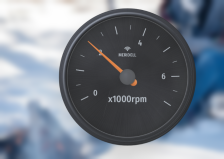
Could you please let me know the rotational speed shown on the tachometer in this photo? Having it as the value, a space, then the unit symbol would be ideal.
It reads 2000 rpm
